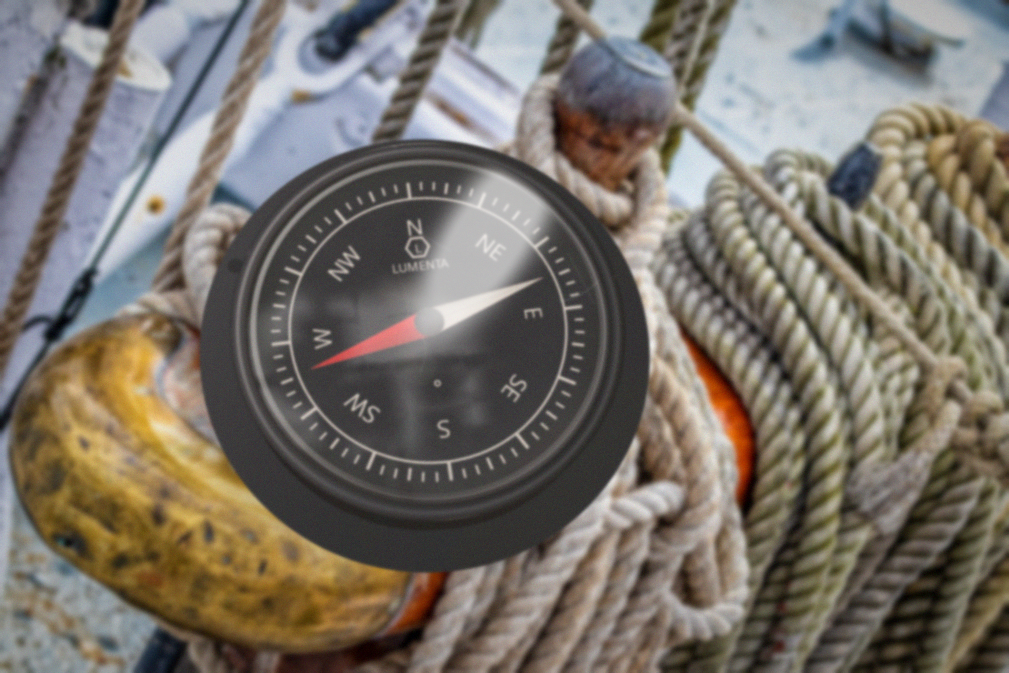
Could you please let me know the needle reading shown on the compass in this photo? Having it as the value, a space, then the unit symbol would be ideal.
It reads 255 °
